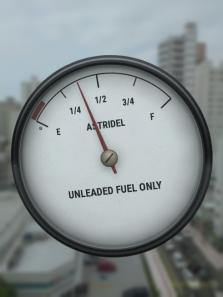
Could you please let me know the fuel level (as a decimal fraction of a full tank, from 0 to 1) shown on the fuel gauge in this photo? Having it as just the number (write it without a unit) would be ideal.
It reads 0.375
